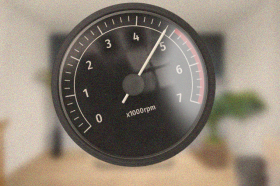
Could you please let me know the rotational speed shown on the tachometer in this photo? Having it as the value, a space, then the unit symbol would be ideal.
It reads 4800 rpm
